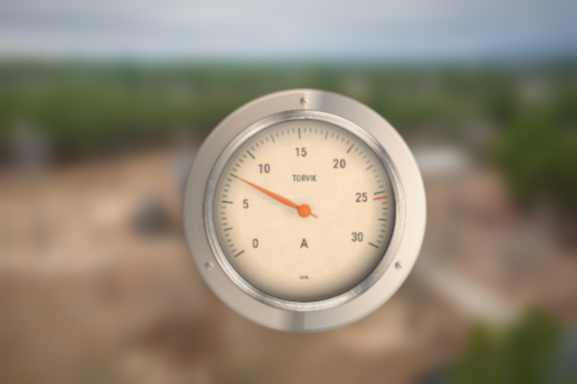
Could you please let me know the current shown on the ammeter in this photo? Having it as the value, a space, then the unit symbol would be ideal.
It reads 7.5 A
